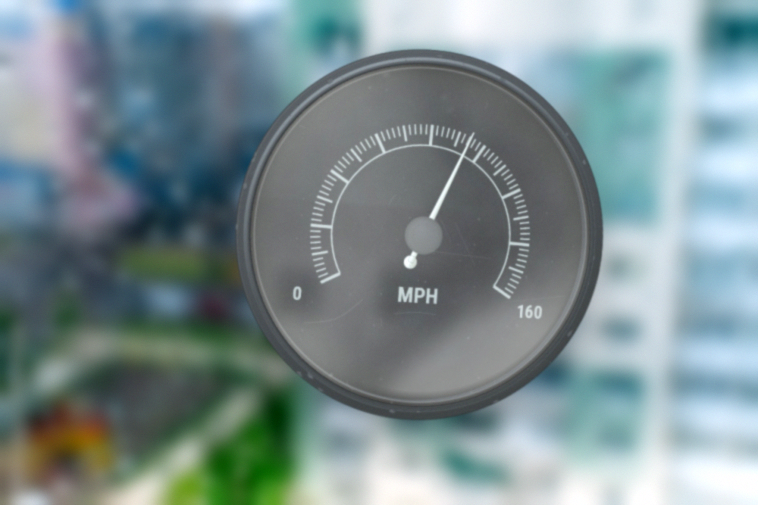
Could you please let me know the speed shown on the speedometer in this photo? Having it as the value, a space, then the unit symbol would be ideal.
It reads 94 mph
